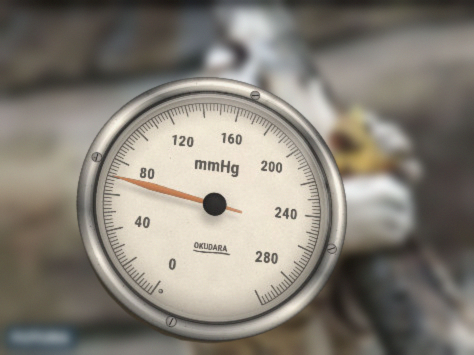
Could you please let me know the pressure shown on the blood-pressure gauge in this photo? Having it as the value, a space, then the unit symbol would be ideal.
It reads 70 mmHg
